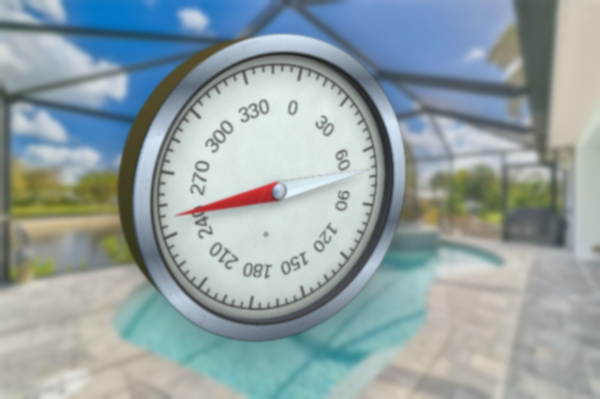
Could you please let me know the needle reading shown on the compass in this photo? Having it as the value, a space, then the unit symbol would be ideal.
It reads 250 °
